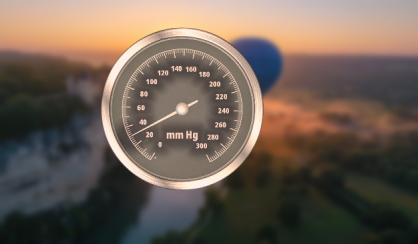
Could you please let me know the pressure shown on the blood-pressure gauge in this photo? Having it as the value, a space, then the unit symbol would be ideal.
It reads 30 mmHg
